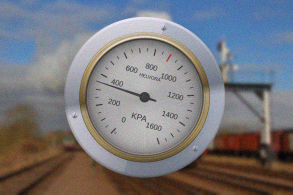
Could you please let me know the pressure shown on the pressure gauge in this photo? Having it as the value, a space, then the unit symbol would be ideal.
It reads 350 kPa
